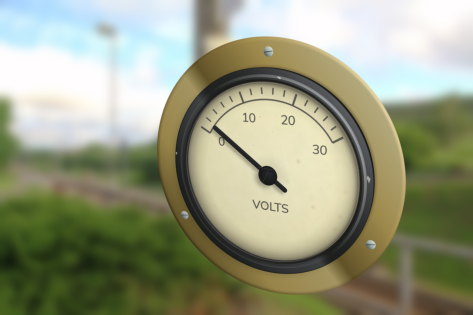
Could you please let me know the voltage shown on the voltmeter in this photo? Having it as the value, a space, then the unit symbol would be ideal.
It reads 2 V
